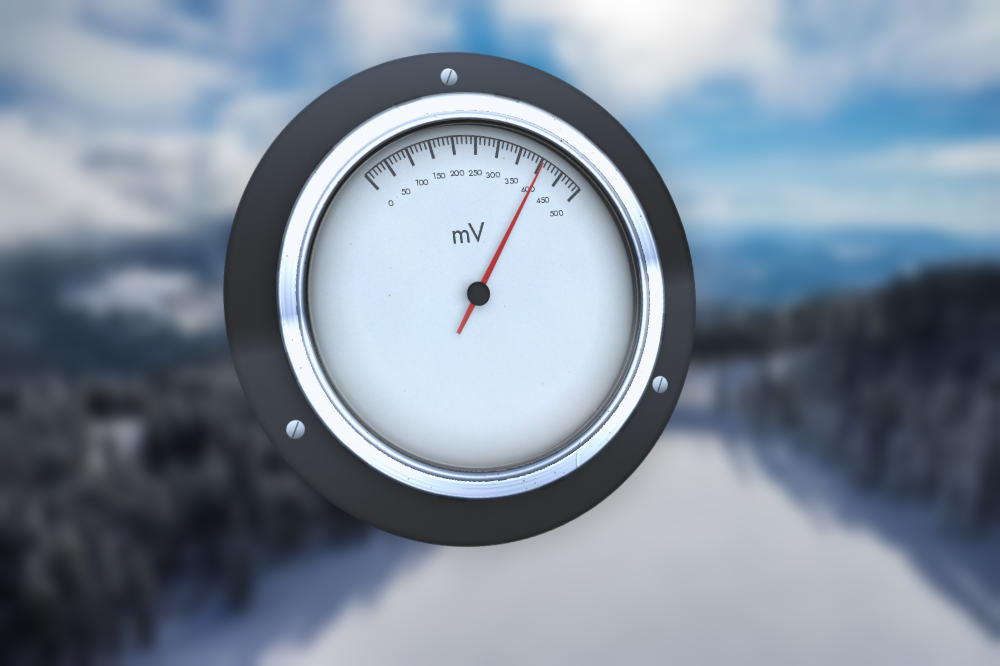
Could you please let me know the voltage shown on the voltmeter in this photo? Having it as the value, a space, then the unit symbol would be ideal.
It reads 400 mV
